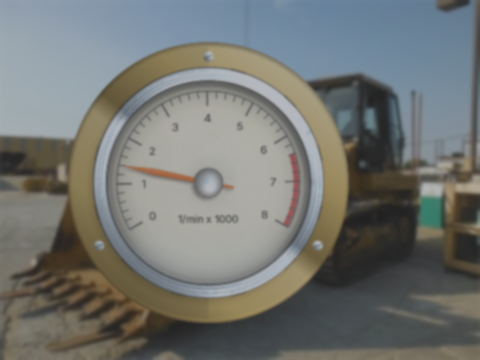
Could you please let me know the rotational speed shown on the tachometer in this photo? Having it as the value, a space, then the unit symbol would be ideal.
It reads 1400 rpm
